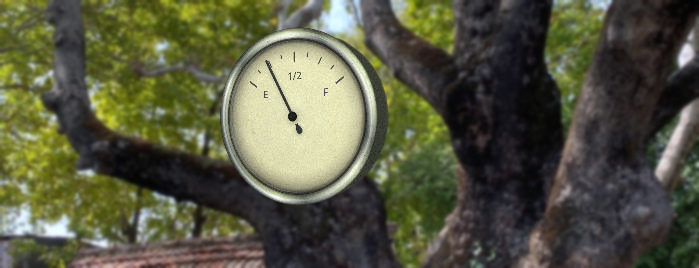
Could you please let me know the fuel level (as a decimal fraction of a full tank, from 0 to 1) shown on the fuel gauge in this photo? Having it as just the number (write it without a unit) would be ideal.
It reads 0.25
